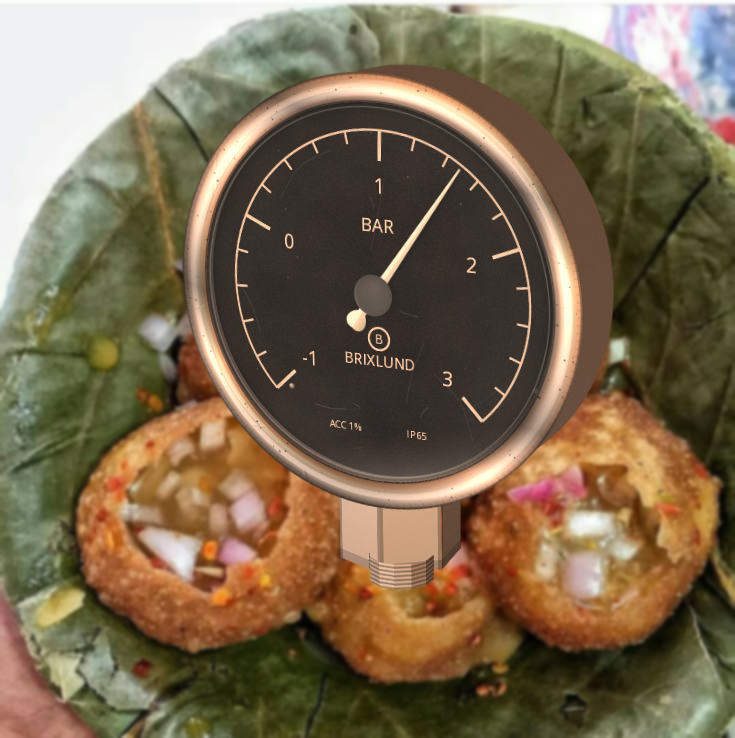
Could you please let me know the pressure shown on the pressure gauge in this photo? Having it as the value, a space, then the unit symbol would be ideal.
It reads 1.5 bar
